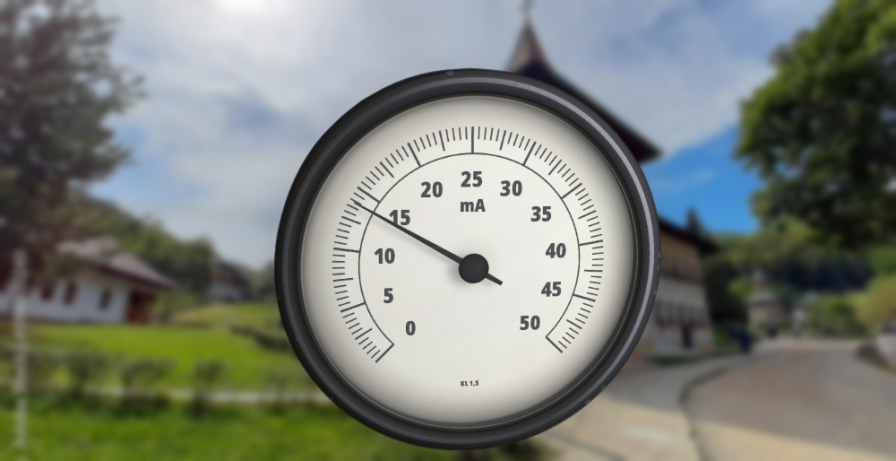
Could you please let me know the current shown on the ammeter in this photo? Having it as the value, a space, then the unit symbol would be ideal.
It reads 14 mA
